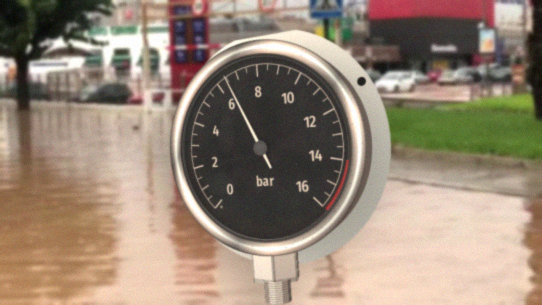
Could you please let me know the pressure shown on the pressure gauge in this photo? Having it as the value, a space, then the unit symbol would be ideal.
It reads 6.5 bar
